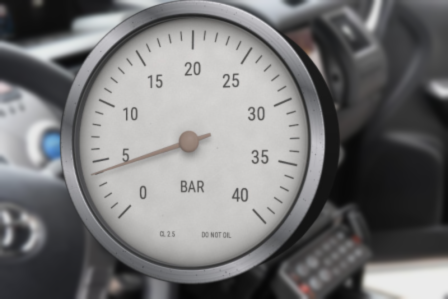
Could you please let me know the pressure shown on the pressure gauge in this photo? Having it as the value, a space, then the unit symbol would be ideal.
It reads 4 bar
